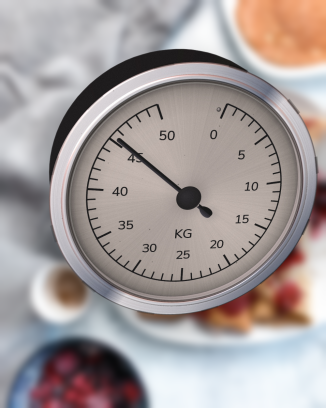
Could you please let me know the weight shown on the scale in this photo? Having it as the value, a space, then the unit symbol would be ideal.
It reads 45.5 kg
